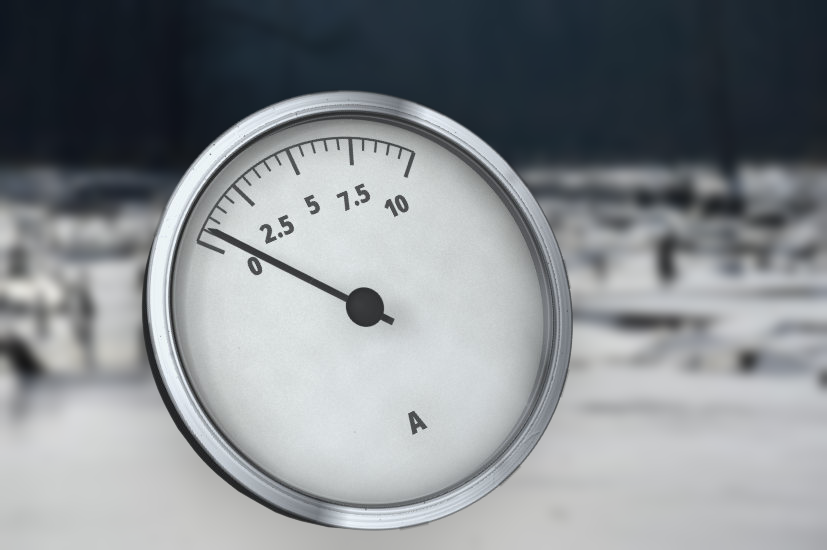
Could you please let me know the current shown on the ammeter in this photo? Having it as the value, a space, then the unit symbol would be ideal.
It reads 0.5 A
